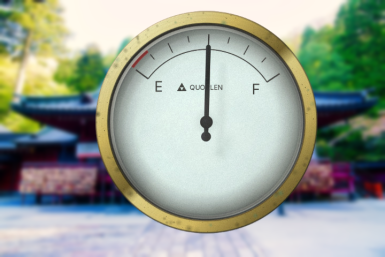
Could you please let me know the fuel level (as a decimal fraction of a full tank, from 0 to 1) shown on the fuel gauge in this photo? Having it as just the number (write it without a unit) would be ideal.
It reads 0.5
